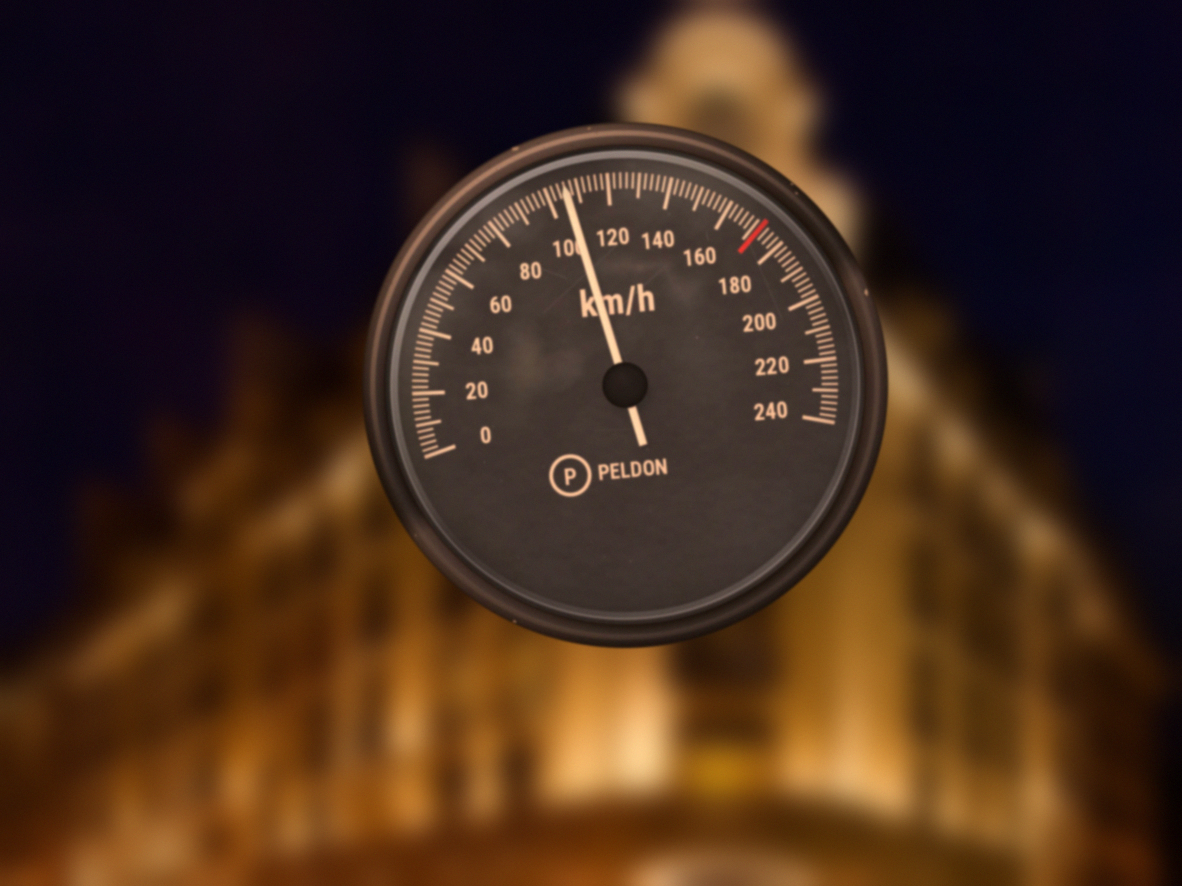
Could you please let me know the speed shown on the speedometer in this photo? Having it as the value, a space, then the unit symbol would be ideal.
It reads 106 km/h
